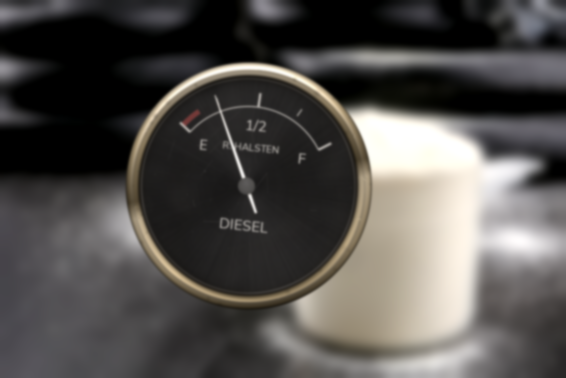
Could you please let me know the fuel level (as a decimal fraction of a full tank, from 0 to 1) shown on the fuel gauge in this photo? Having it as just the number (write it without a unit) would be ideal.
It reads 0.25
